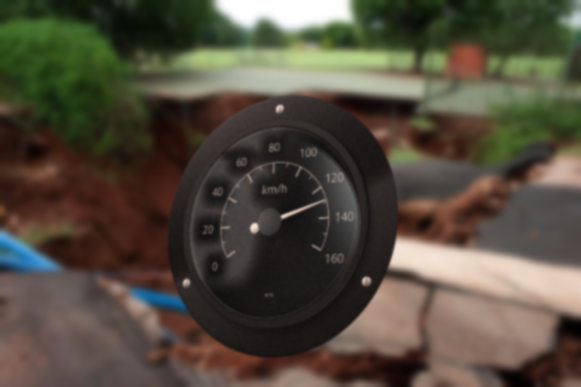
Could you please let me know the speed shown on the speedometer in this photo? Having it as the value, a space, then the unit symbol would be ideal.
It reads 130 km/h
